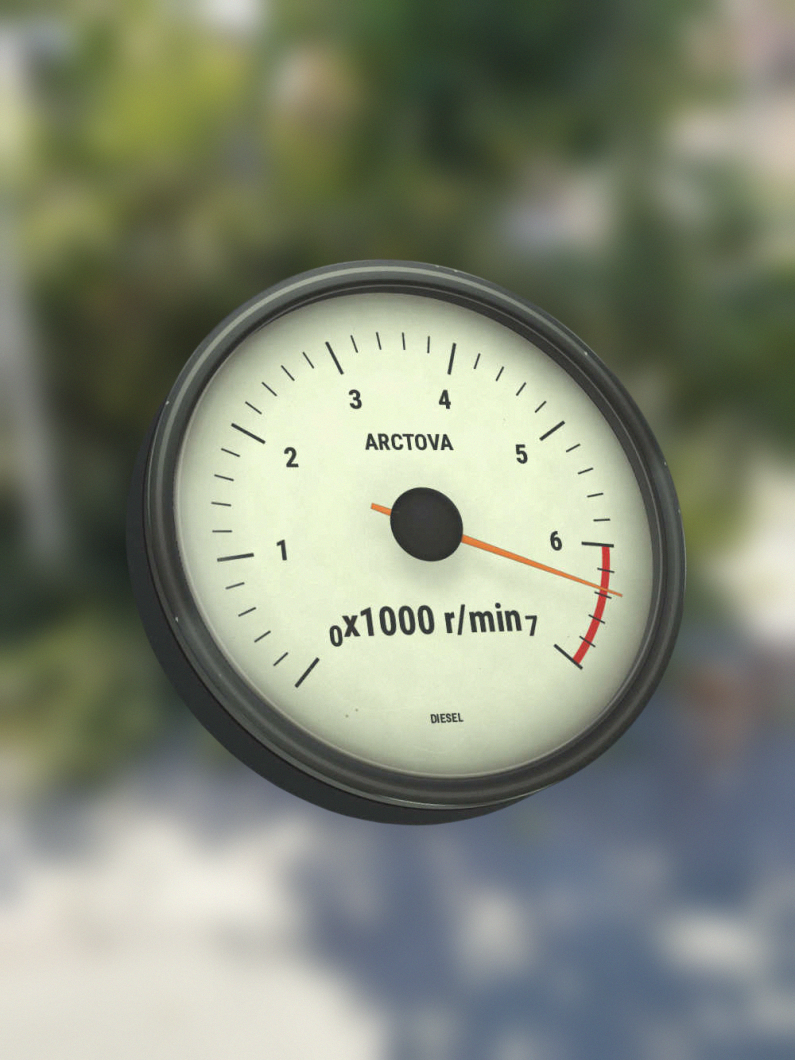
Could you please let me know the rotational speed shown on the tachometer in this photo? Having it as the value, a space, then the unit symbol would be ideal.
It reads 6400 rpm
